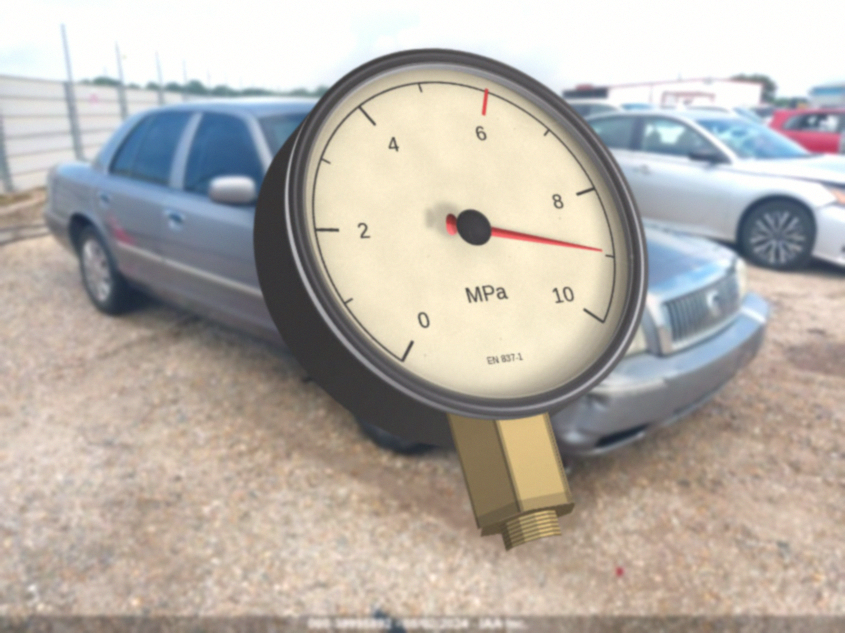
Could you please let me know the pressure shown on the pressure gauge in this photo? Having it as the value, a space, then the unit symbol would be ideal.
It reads 9 MPa
